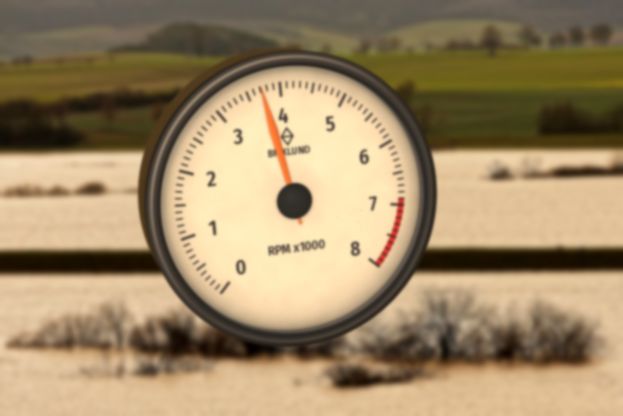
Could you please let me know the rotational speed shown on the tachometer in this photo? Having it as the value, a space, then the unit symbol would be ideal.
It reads 3700 rpm
